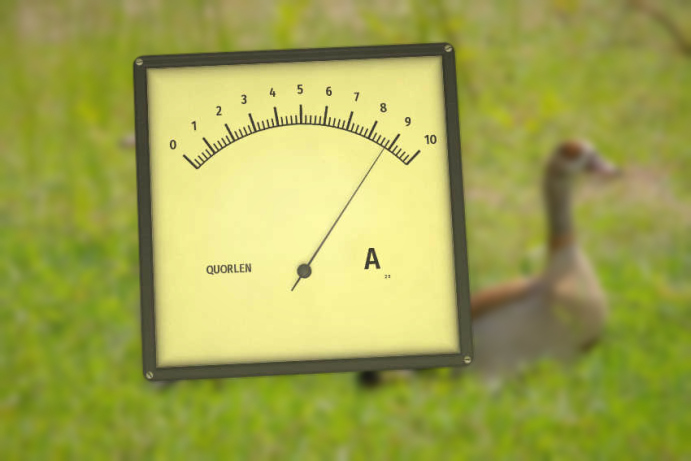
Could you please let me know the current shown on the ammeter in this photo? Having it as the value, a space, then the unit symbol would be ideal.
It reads 8.8 A
